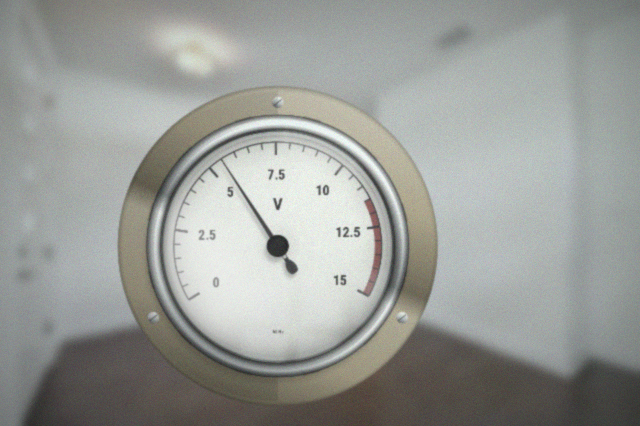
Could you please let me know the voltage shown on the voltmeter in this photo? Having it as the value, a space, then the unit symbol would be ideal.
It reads 5.5 V
